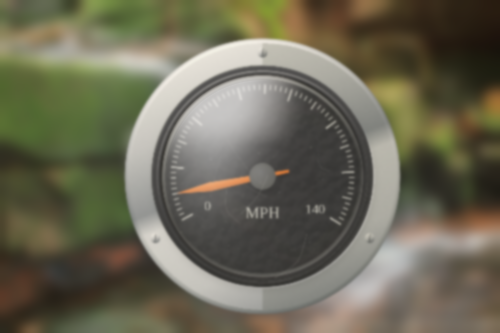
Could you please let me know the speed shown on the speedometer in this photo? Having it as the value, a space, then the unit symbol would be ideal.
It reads 10 mph
